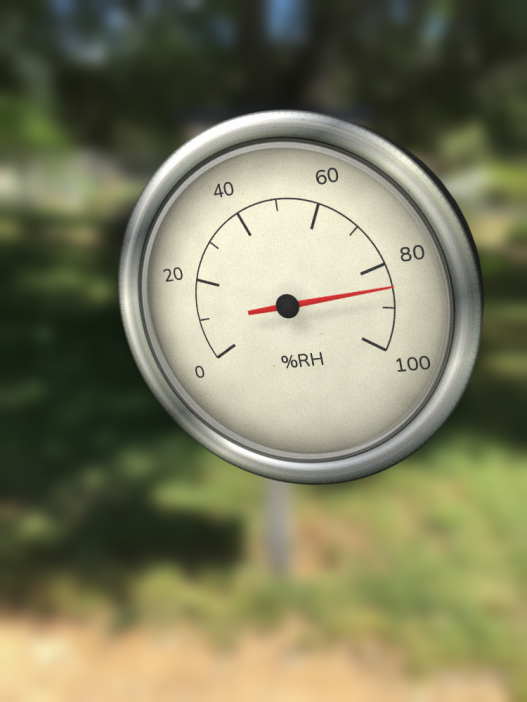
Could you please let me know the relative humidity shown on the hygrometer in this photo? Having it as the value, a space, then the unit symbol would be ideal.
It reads 85 %
